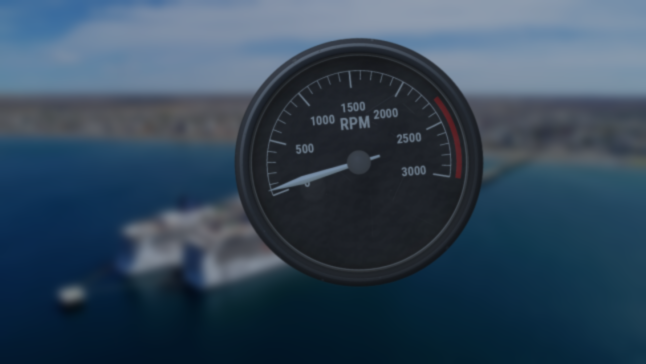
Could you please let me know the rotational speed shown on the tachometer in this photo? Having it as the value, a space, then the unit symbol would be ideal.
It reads 50 rpm
